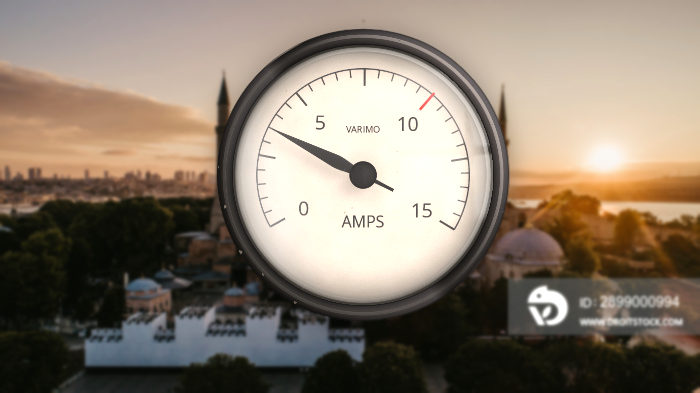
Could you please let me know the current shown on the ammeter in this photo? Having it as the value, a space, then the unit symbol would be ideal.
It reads 3.5 A
